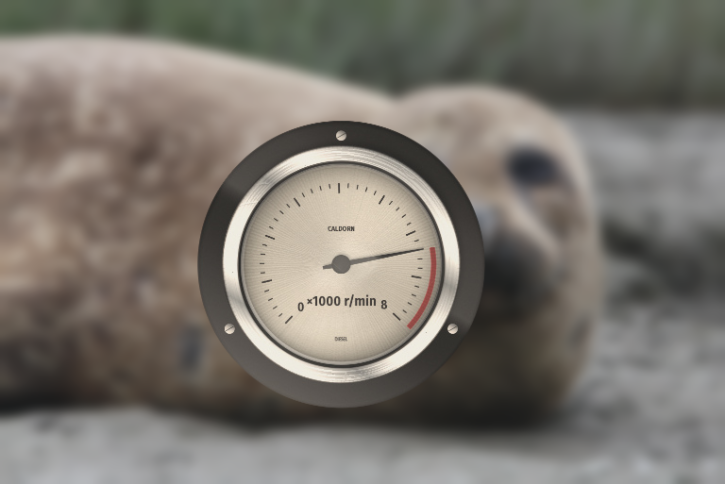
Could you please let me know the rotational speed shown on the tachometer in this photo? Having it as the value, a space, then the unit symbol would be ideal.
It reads 6400 rpm
